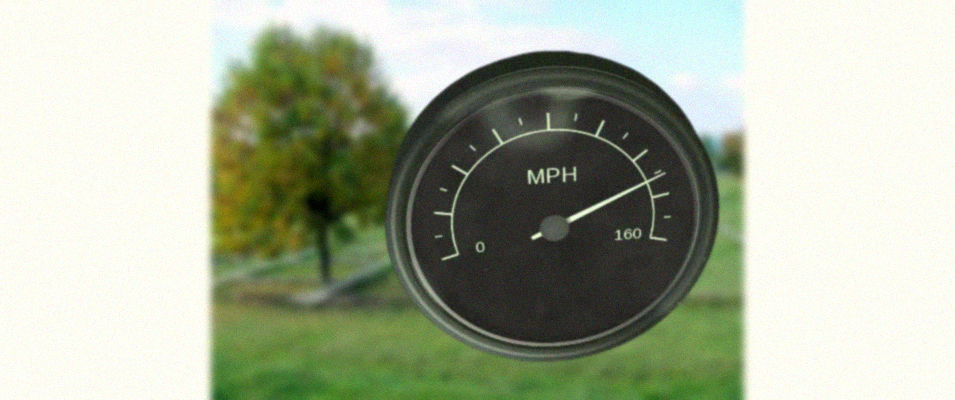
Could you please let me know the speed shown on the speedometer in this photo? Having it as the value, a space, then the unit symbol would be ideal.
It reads 130 mph
